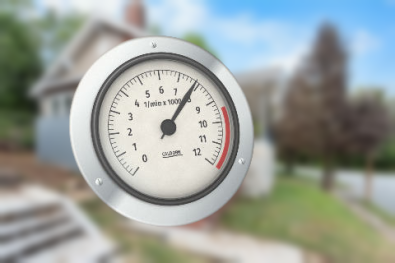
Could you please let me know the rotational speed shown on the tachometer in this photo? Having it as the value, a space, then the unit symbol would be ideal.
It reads 7800 rpm
